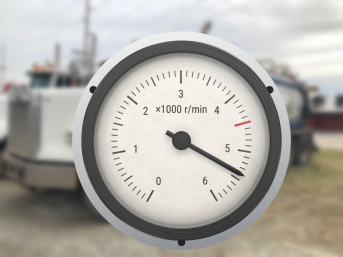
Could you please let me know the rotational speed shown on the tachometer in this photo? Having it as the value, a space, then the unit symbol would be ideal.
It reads 5400 rpm
